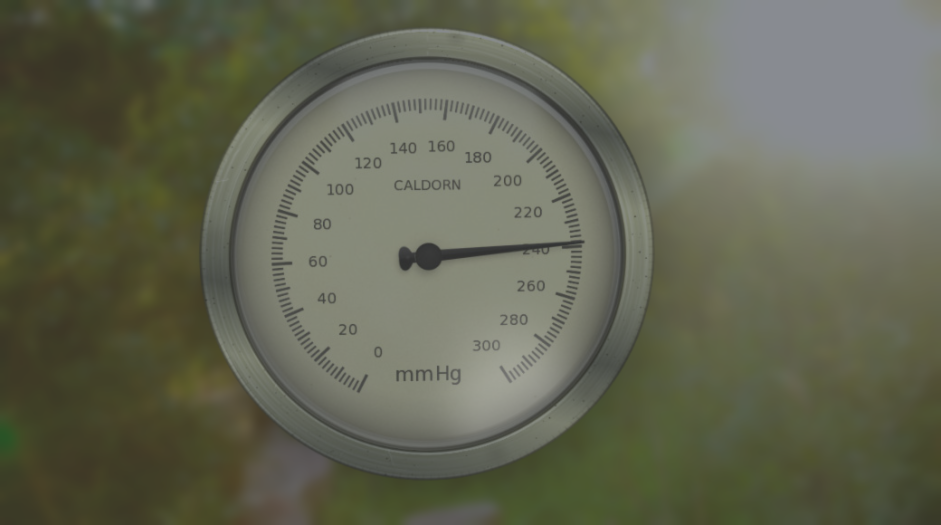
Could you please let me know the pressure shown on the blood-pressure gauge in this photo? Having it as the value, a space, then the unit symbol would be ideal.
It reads 238 mmHg
